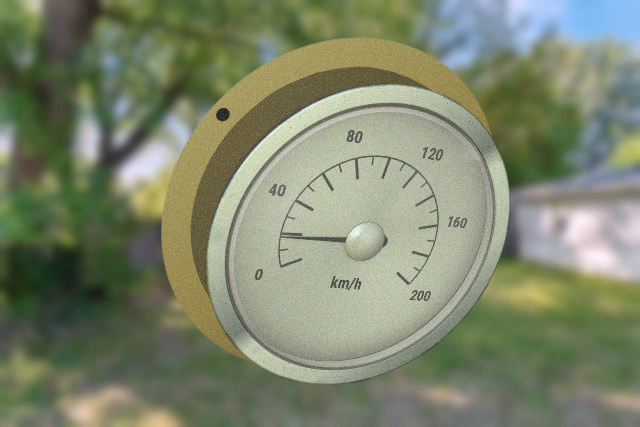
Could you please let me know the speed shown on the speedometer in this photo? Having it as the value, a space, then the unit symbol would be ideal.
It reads 20 km/h
